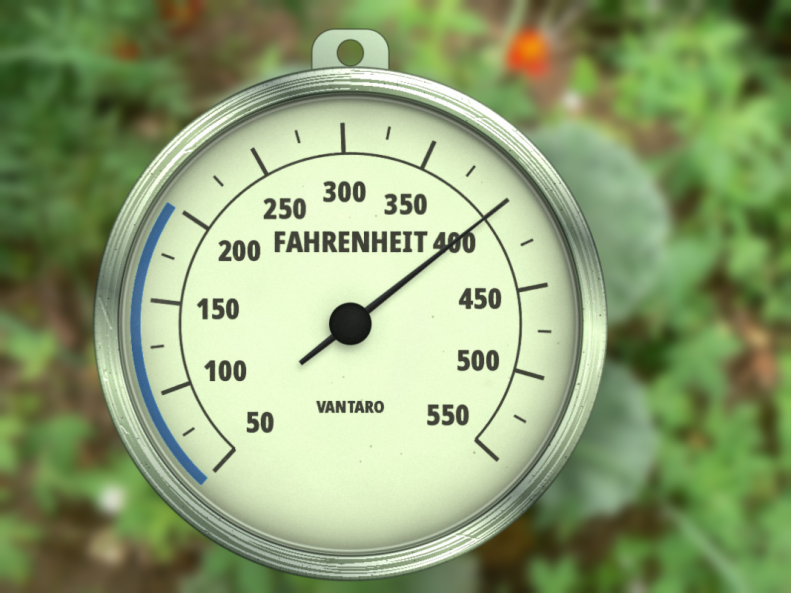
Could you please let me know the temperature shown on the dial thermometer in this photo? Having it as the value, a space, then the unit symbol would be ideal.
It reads 400 °F
